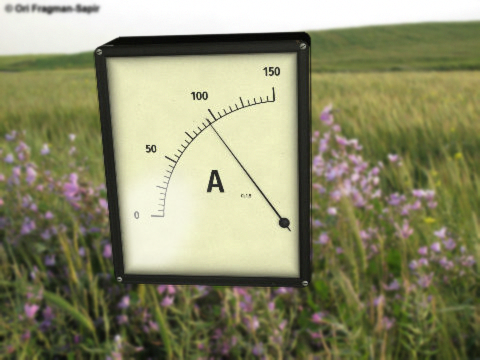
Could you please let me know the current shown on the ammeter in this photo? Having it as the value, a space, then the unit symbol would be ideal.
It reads 95 A
